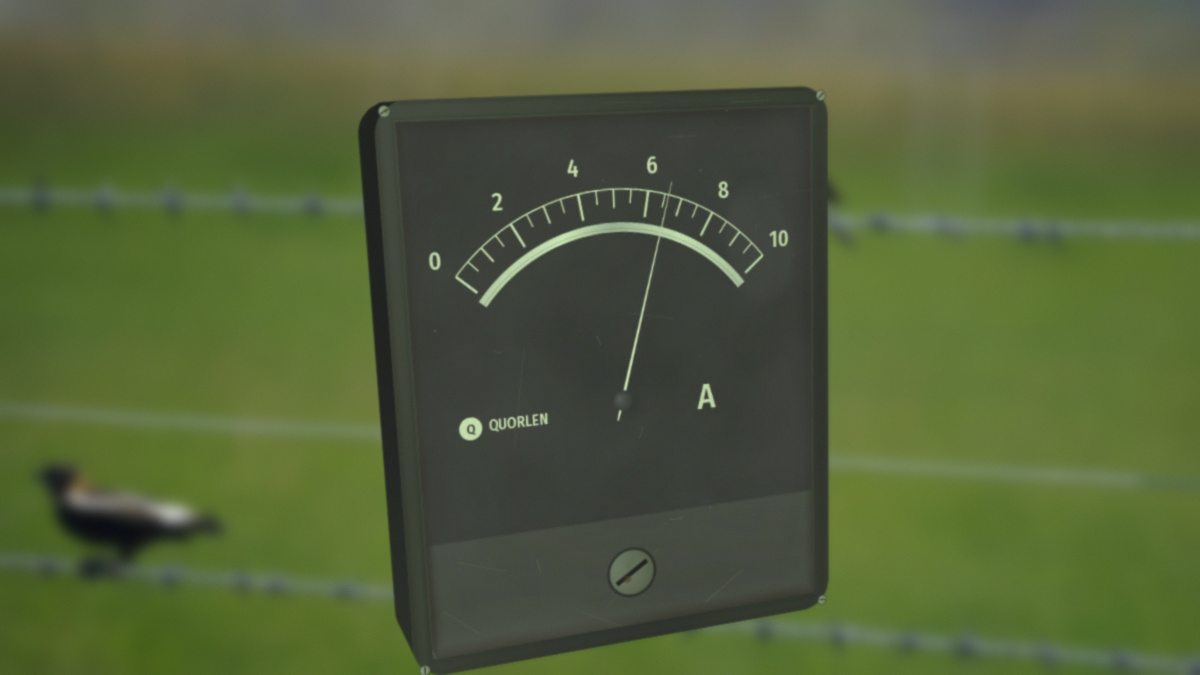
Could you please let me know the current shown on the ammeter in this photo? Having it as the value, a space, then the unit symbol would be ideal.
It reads 6.5 A
